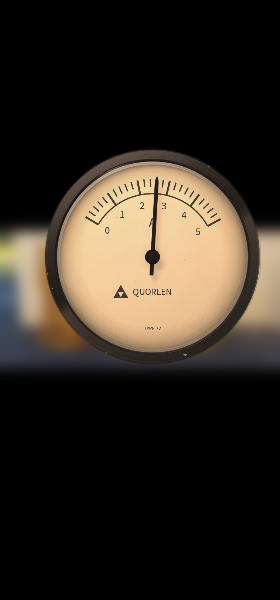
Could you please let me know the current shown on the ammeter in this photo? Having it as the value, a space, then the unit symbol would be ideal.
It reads 2.6 A
